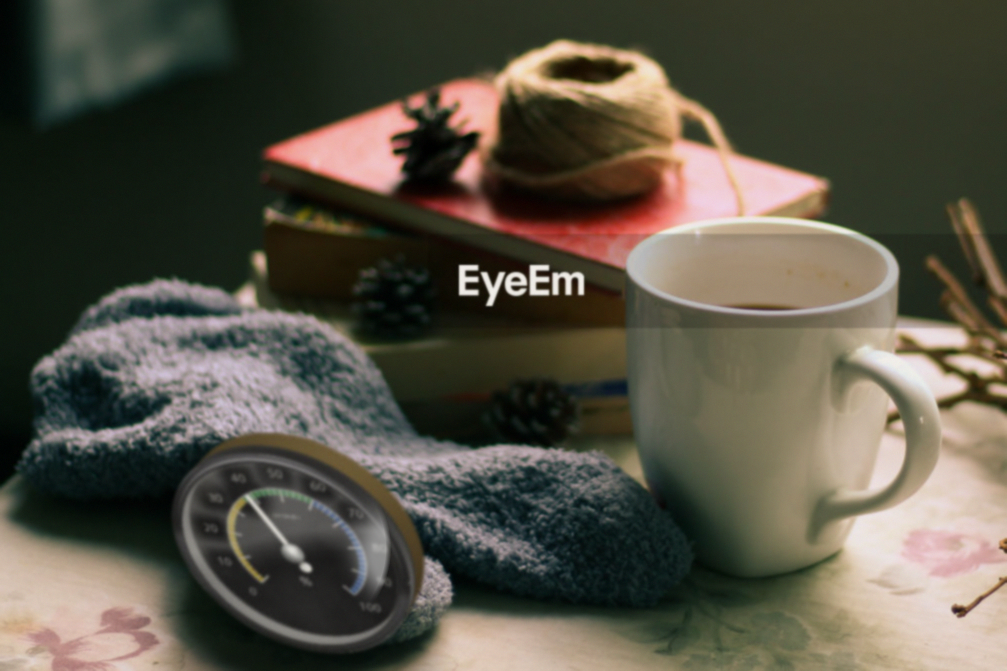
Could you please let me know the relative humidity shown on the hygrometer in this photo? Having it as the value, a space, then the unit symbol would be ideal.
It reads 40 %
